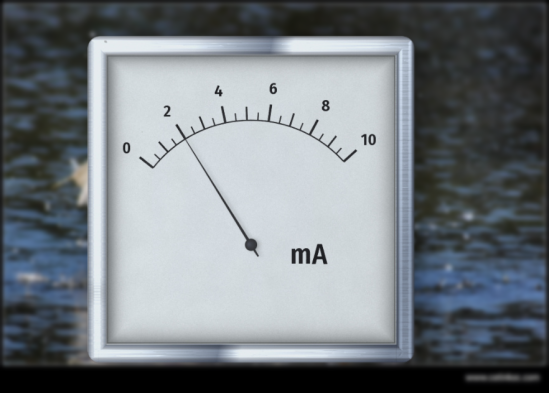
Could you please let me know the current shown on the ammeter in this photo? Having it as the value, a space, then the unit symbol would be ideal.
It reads 2 mA
